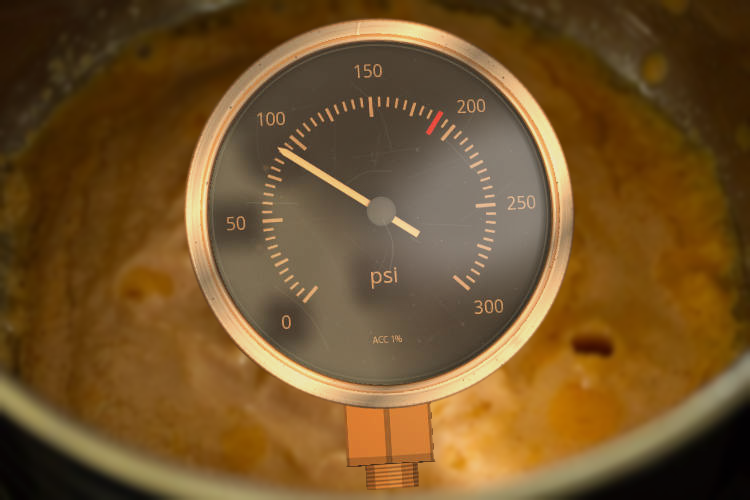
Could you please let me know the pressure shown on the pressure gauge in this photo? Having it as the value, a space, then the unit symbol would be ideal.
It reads 90 psi
